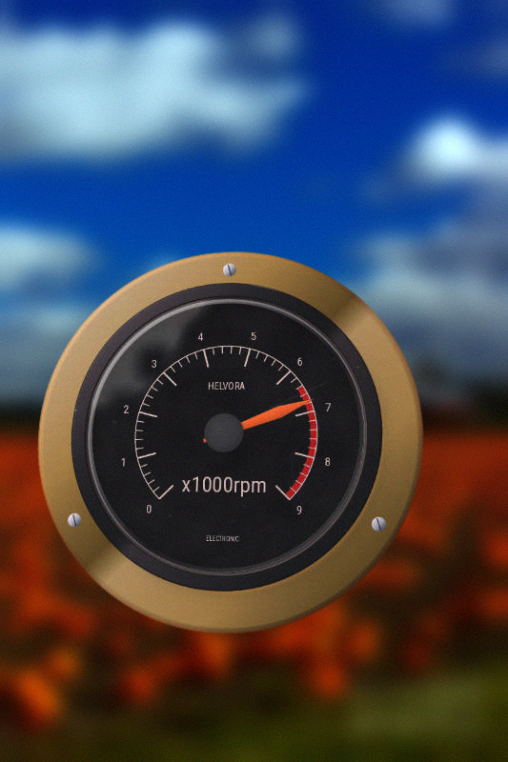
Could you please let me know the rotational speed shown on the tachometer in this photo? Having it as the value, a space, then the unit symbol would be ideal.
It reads 6800 rpm
